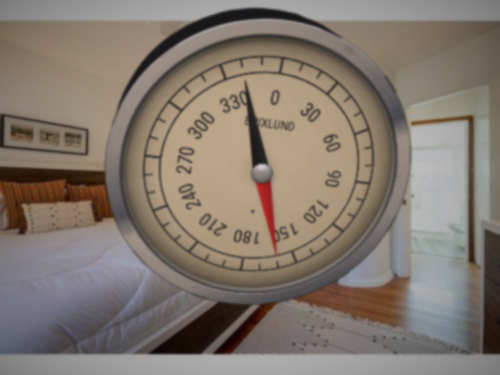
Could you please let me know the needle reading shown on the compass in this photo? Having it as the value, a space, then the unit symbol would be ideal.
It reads 160 °
